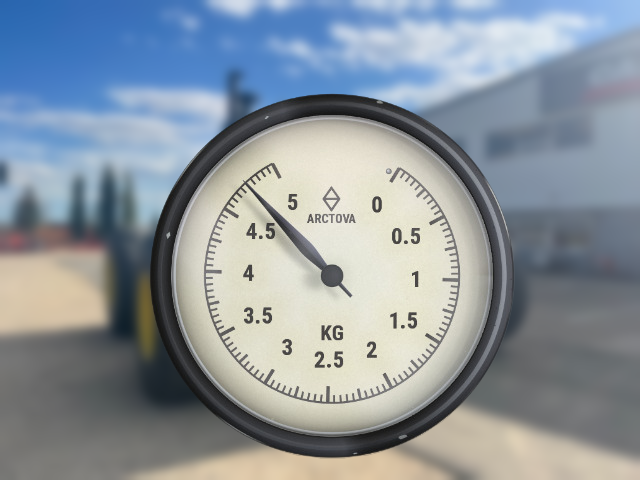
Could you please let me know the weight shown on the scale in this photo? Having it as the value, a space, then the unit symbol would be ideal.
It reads 4.75 kg
